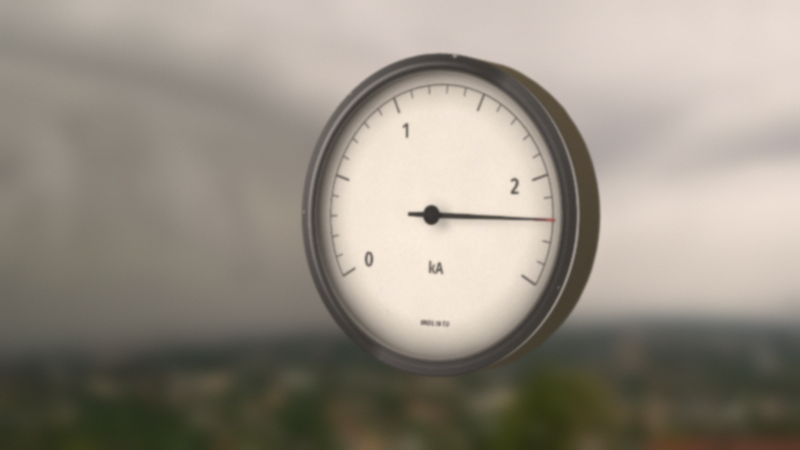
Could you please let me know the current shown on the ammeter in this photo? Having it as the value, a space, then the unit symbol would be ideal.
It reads 2.2 kA
